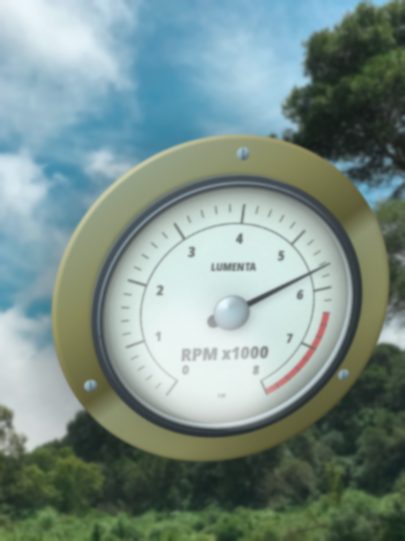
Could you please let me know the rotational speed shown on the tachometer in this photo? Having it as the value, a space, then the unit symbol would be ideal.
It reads 5600 rpm
